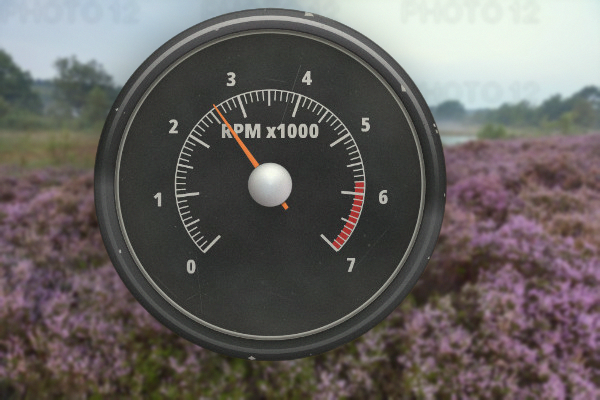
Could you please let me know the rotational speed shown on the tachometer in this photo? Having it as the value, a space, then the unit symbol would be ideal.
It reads 2600 rpm
